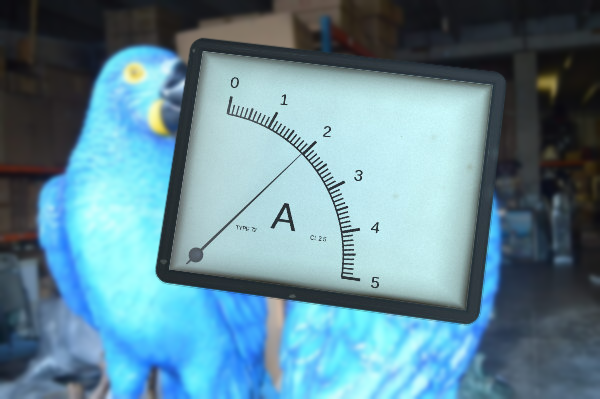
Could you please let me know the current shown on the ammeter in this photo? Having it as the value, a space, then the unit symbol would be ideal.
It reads 2 A
